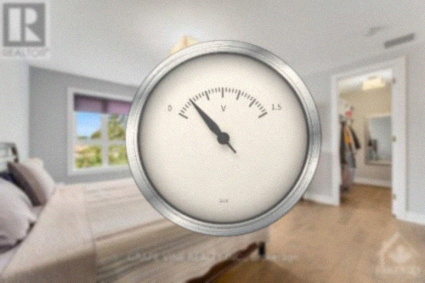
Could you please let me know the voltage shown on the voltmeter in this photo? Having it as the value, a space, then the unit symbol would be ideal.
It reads 0.25 V
